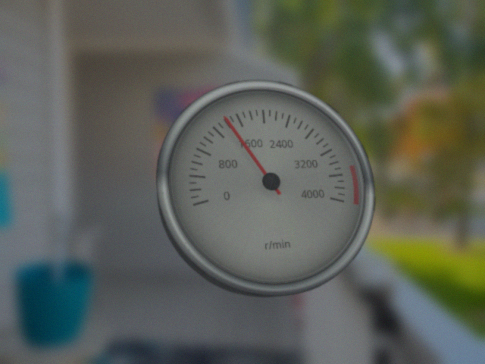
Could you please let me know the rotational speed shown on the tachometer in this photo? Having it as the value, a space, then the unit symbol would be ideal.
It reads 1400 rpm
